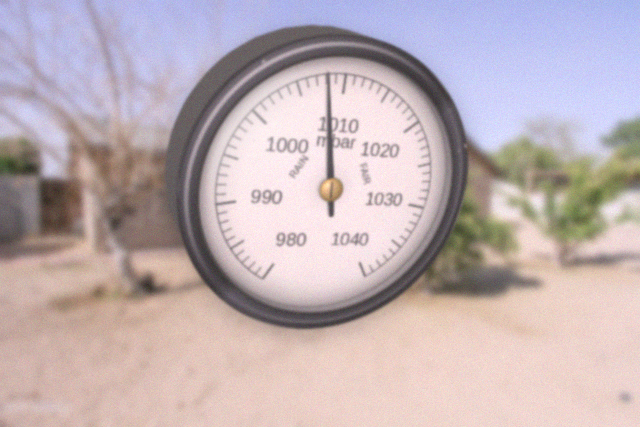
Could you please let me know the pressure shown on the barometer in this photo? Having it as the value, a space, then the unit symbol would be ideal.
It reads 1008 mbar
